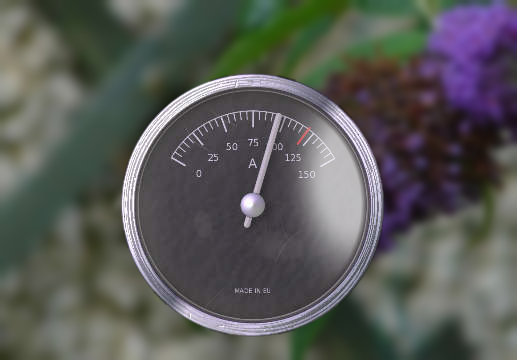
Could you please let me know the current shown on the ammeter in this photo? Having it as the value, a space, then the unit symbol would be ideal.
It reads 95 A
